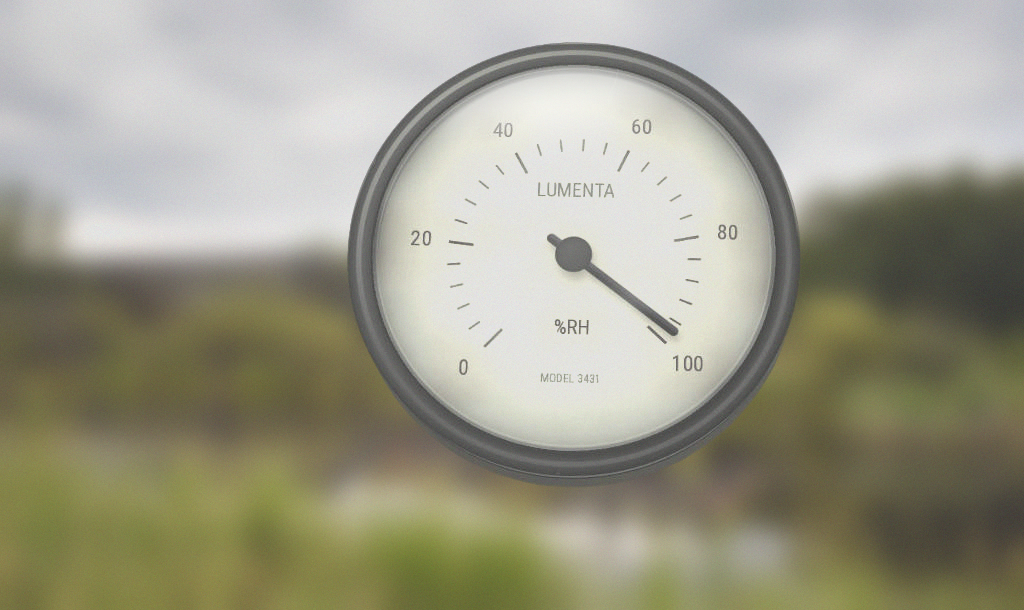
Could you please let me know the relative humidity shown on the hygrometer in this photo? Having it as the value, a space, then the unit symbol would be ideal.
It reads 98 %
